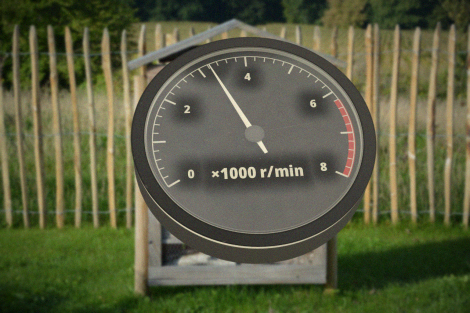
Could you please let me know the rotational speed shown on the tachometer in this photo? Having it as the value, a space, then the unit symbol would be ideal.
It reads 3200 rpm
